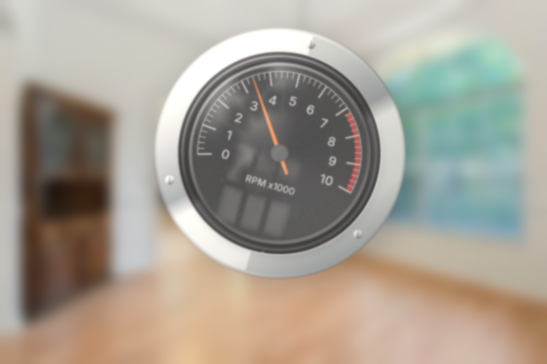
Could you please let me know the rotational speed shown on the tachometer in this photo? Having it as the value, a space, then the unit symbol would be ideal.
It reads 3400 rpm
